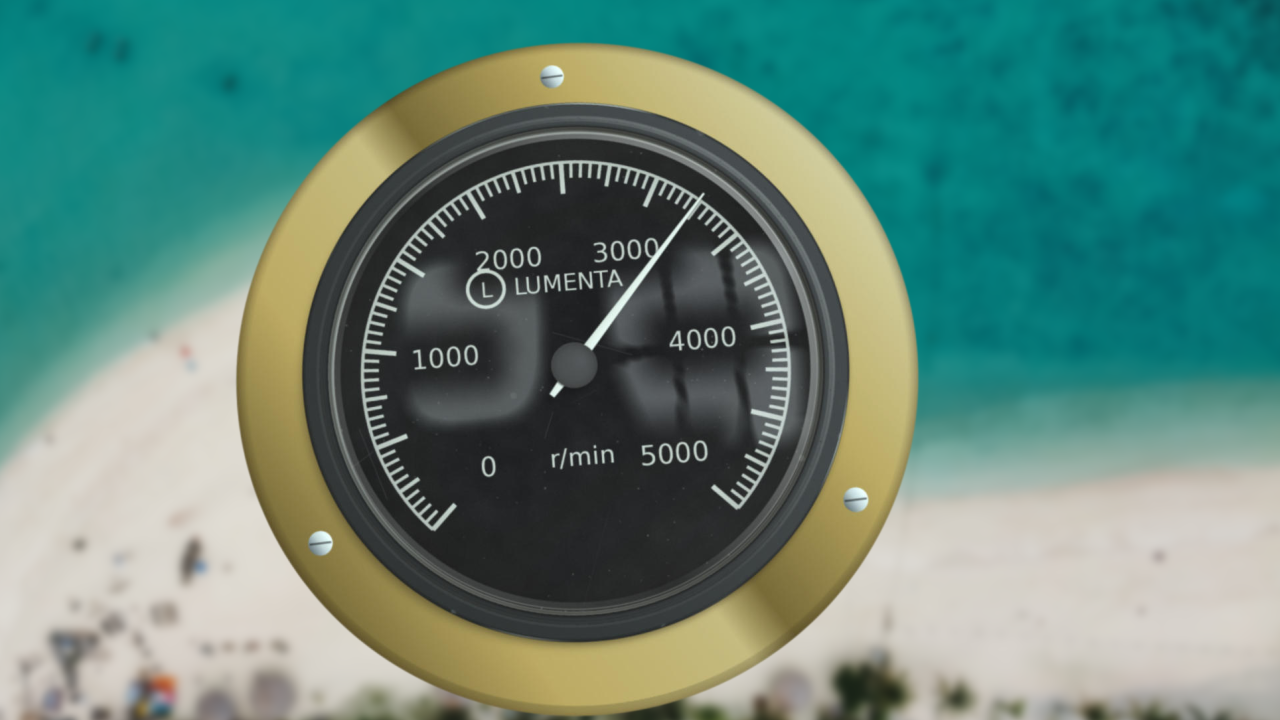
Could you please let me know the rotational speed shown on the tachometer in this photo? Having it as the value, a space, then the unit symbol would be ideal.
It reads 3250 rpm
